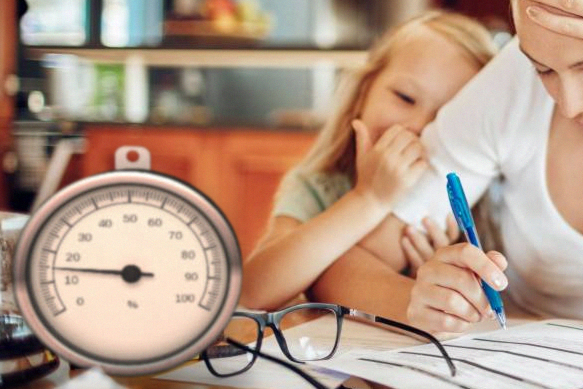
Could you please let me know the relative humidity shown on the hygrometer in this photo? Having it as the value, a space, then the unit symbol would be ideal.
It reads 15 %
